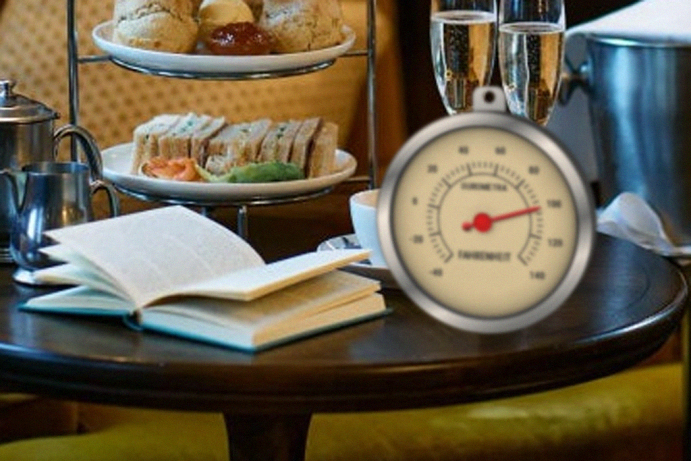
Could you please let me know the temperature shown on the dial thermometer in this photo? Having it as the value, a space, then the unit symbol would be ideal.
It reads 100 °F
